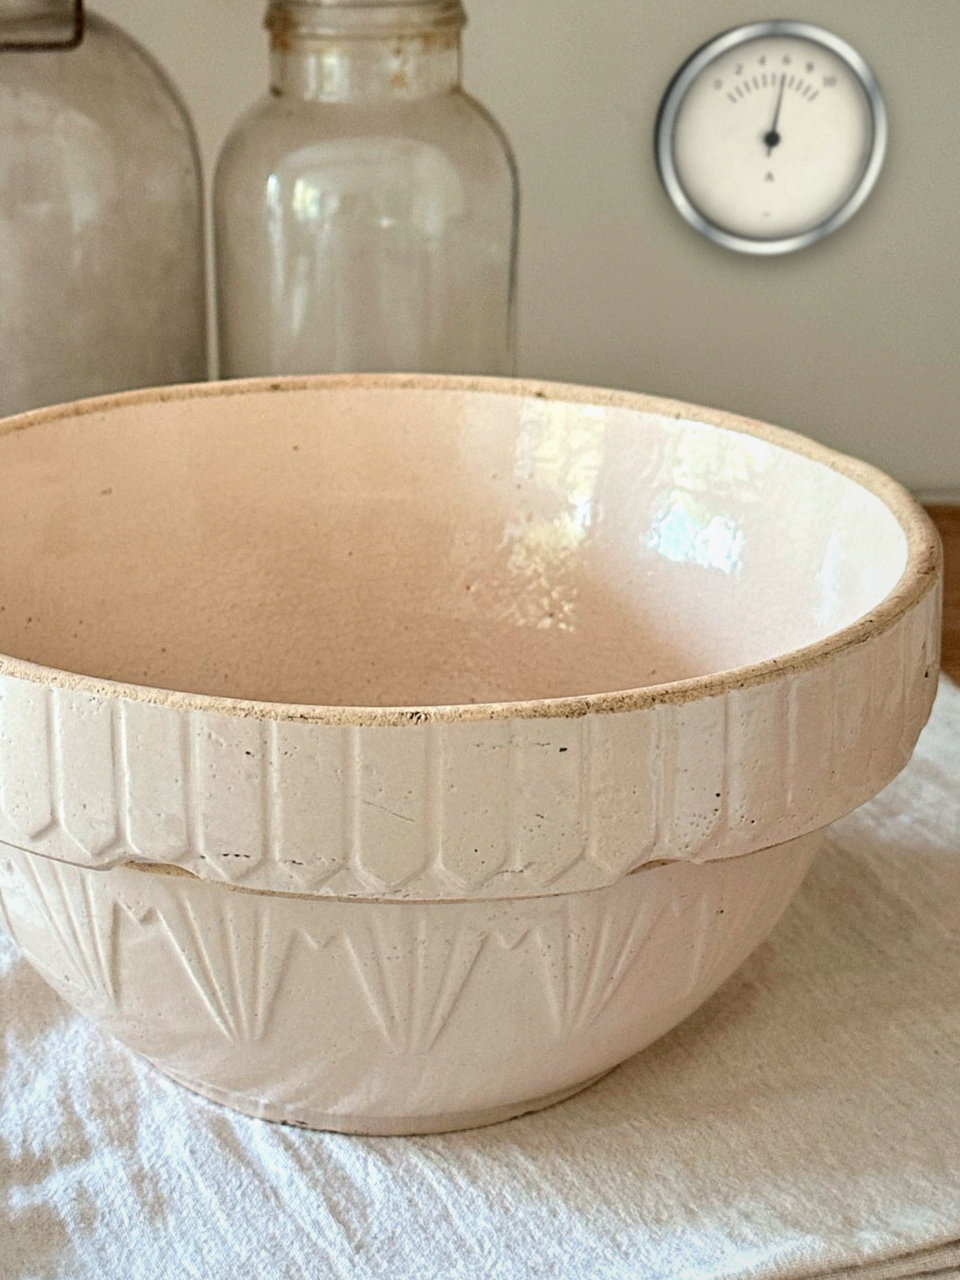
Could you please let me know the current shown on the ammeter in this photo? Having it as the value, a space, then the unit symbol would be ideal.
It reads 6 A
